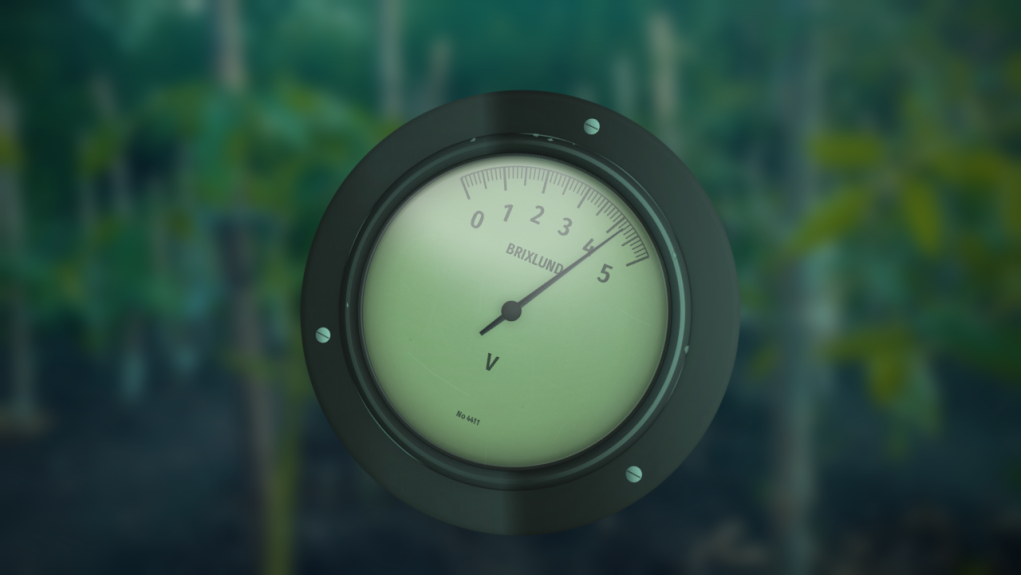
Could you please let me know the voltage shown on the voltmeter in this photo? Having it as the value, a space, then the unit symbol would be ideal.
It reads 4.2 V
